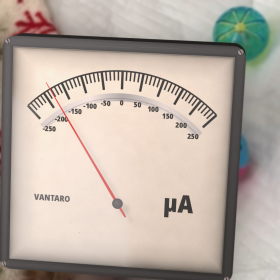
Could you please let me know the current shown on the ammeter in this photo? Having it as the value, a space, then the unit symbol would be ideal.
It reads -180 µA
